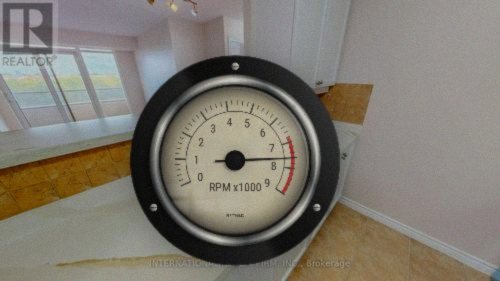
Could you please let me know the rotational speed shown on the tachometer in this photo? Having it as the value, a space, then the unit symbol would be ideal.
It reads 7600 rpm
